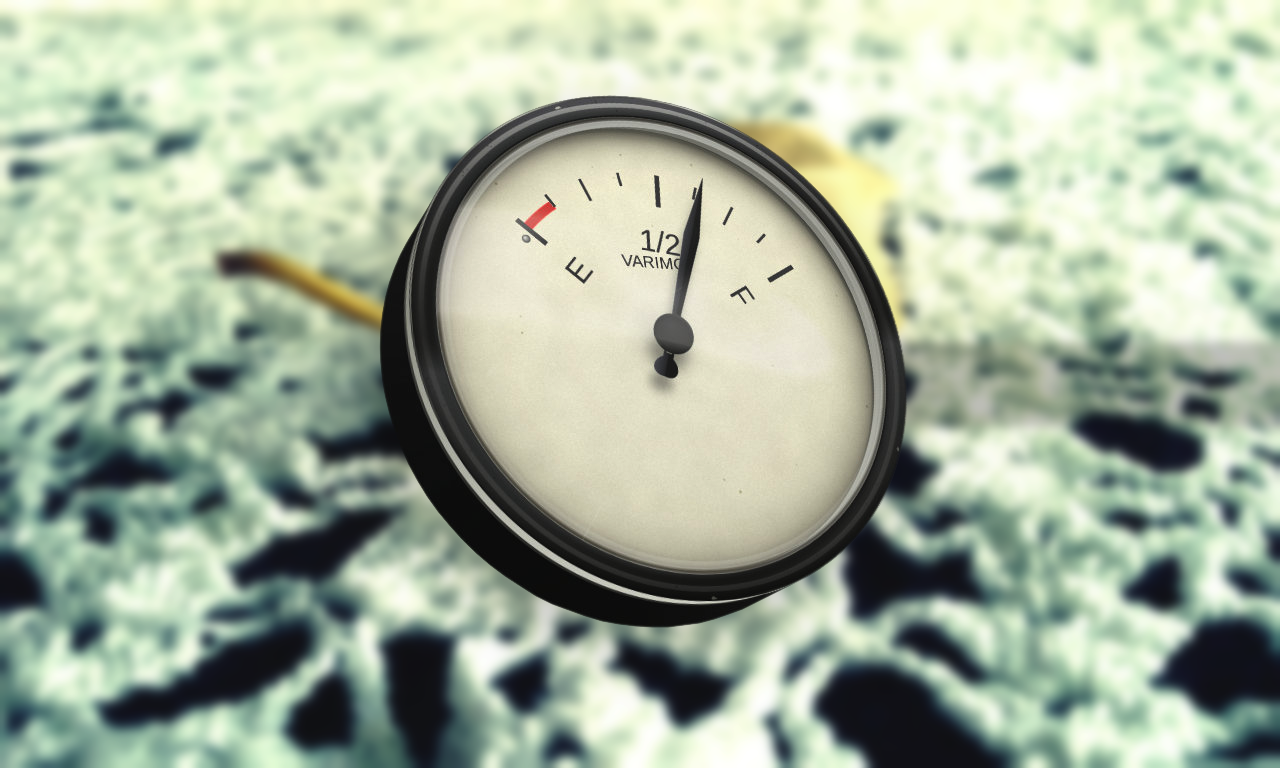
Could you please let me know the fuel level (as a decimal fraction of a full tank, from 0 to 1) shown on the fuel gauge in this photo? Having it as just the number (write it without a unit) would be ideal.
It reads 0.625
